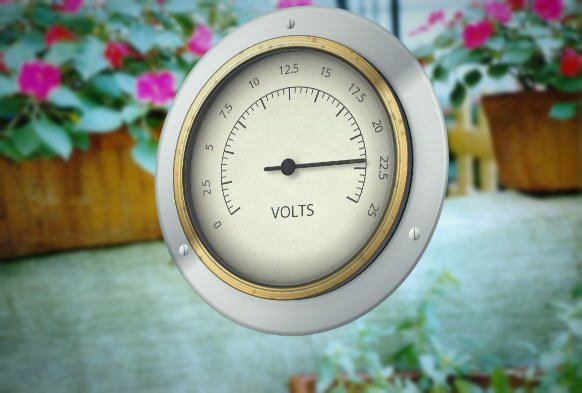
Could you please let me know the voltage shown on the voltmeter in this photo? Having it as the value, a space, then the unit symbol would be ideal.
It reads 22 V
